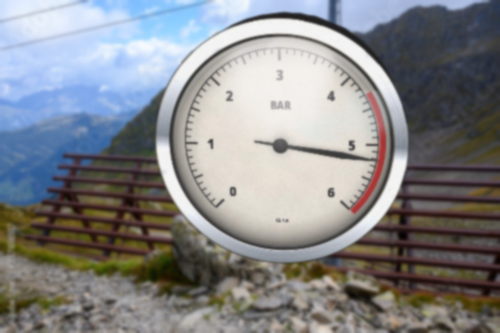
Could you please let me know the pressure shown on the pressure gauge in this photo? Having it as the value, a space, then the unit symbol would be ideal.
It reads 5.2 bar
